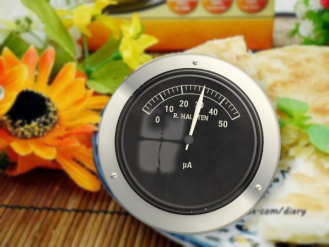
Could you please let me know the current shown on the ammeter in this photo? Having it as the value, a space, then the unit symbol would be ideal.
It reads 30 µA
